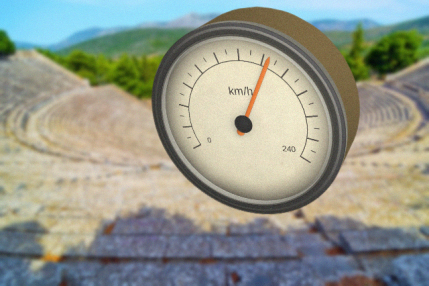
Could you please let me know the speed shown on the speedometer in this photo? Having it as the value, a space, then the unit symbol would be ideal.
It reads 145 km/h
